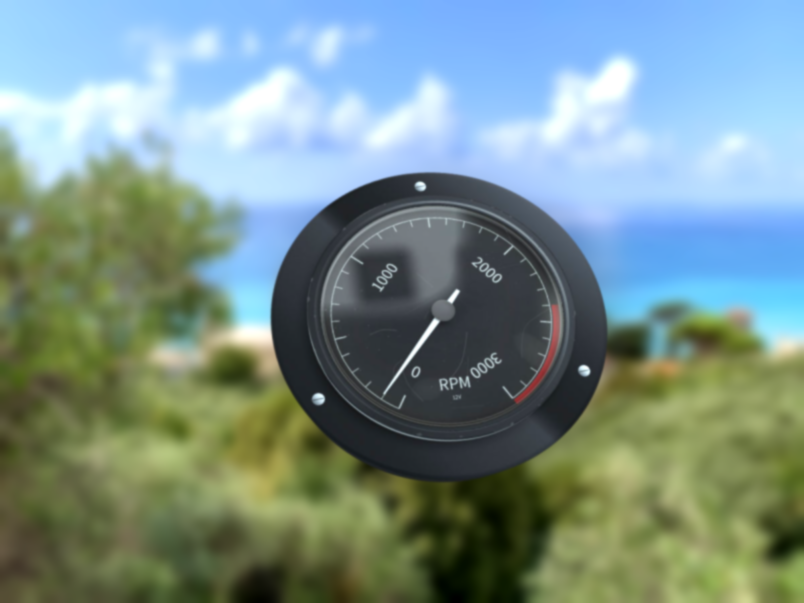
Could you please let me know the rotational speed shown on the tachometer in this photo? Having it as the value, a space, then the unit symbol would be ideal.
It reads 100 rpm
